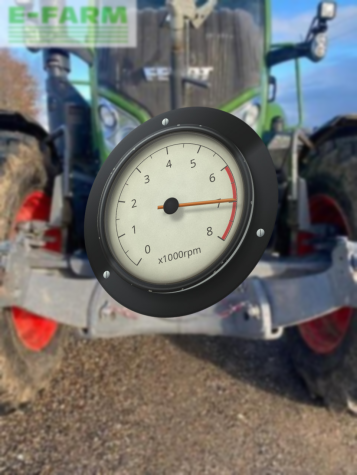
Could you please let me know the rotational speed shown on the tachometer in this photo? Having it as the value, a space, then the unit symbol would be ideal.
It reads 7000 rpm
